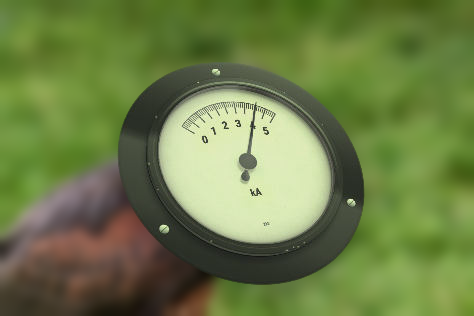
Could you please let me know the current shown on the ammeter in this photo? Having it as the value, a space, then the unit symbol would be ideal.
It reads 4 kA
